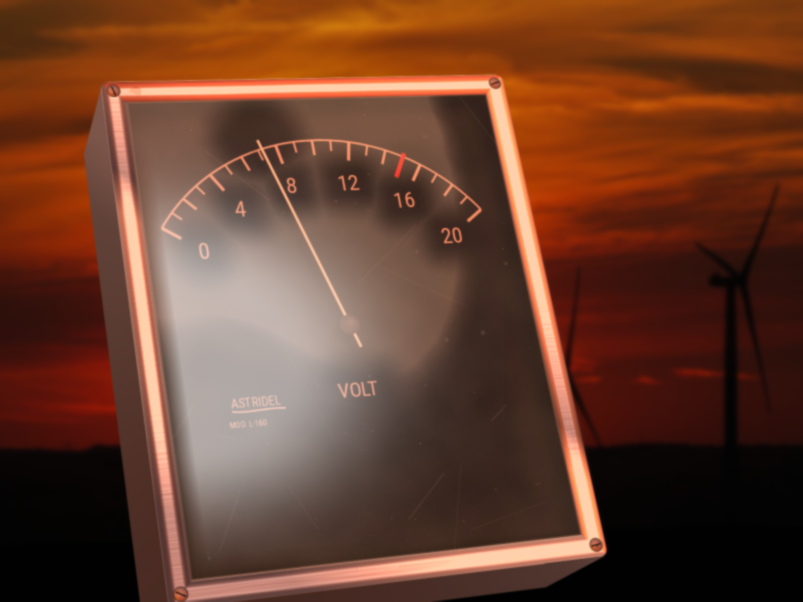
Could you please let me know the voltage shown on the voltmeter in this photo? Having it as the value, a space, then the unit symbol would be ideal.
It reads 7 V
